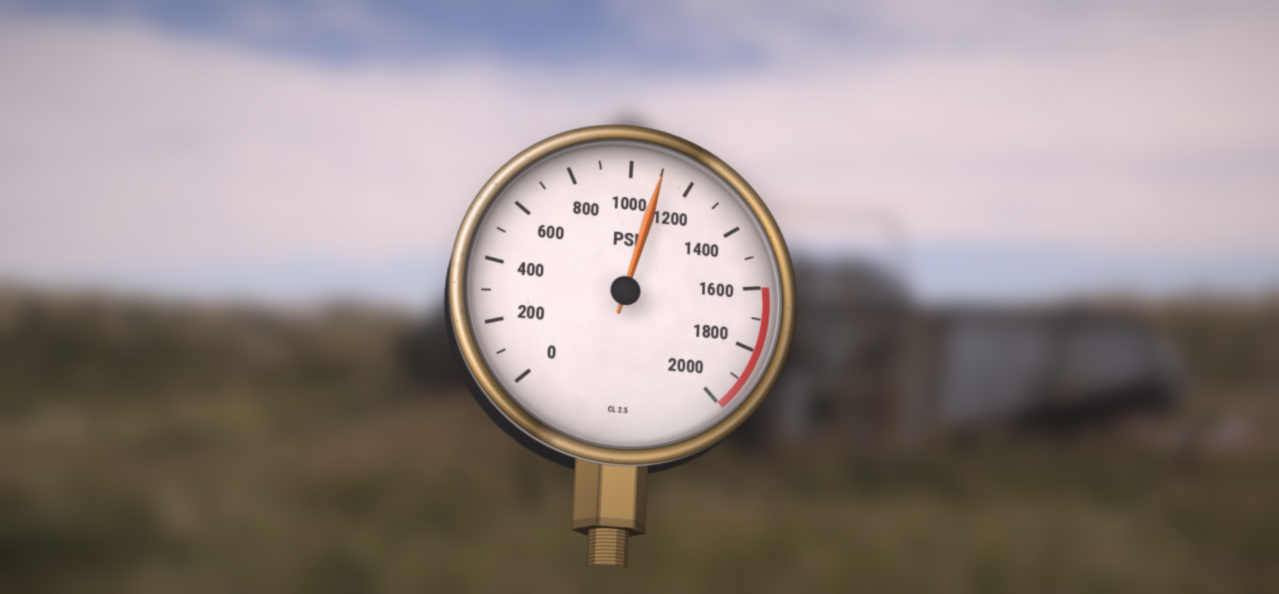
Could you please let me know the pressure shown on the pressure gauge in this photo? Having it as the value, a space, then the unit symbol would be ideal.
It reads 1100 psi
